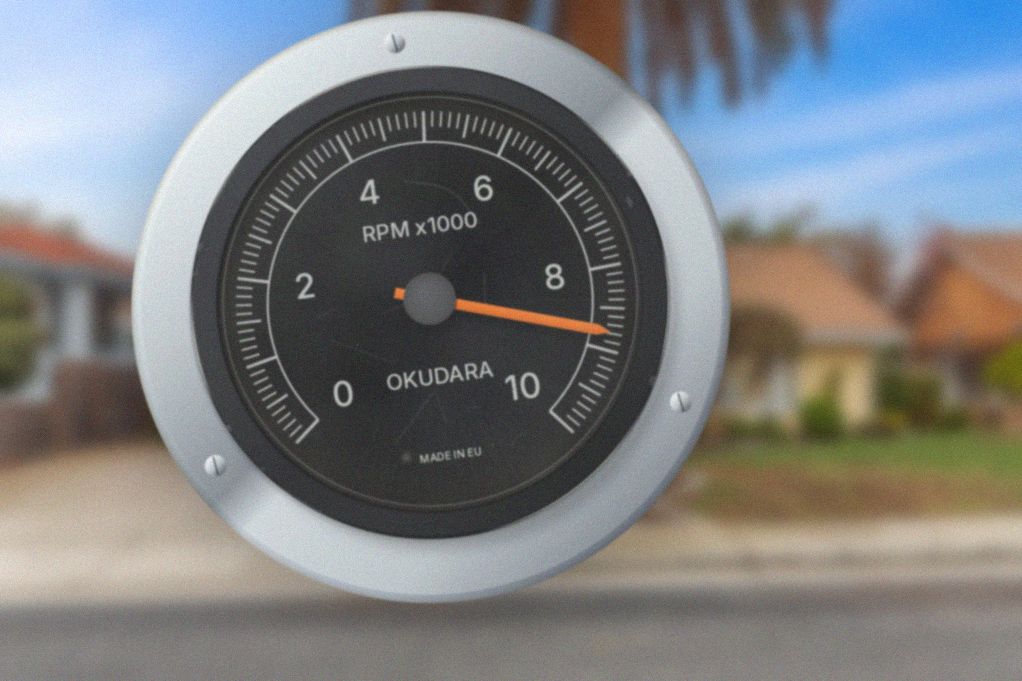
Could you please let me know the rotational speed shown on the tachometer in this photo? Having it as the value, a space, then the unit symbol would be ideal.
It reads 8800 rpm
